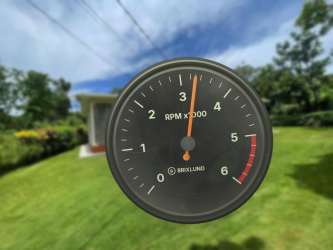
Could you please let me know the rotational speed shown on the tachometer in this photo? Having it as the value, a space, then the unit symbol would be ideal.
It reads 3300 rpm
